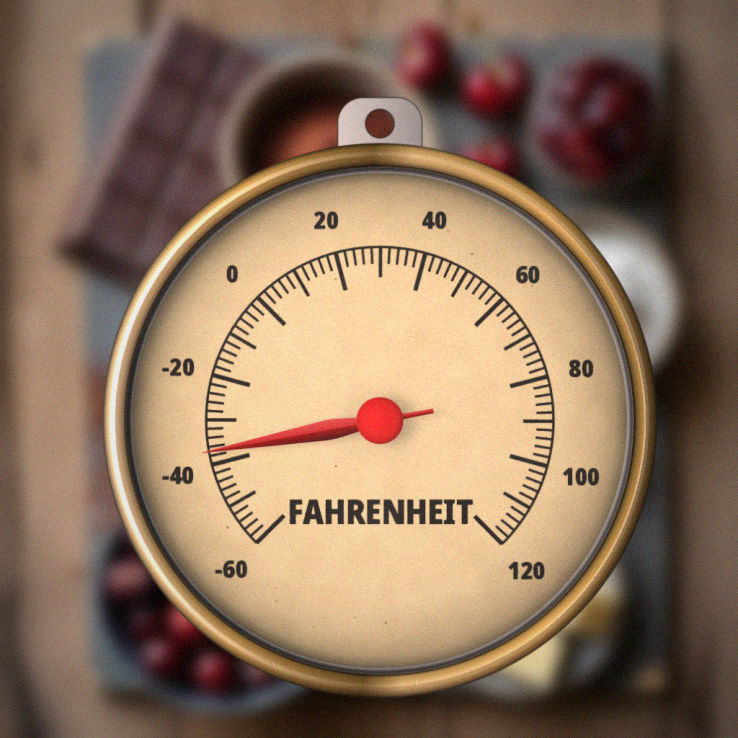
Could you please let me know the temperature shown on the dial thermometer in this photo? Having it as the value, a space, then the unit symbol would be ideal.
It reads -37 °F
